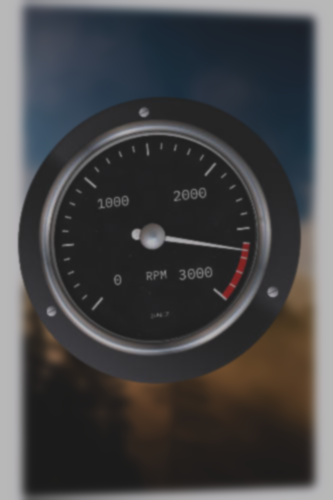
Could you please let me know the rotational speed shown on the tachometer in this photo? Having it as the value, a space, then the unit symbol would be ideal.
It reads 2650 rpm
